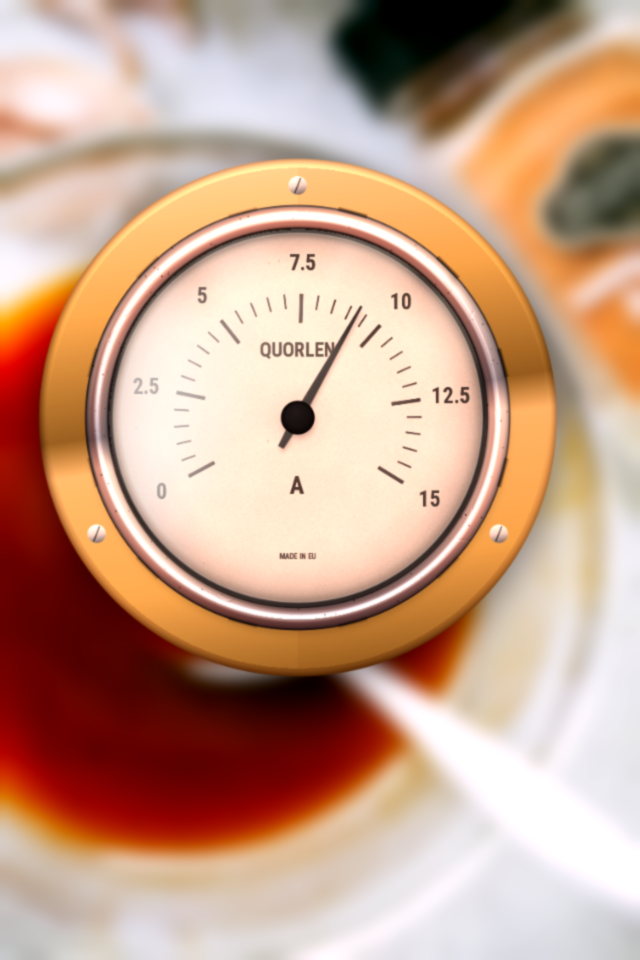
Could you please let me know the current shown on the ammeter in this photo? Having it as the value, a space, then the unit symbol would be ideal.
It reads 9.25 A
